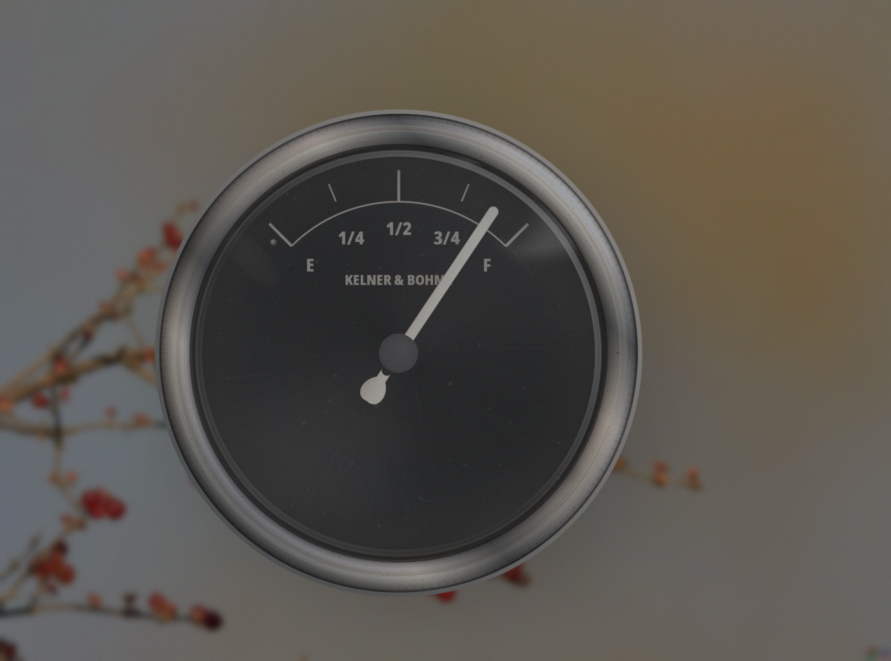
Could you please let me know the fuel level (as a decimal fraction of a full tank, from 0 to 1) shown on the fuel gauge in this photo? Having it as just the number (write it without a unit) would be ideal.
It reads 0.875
